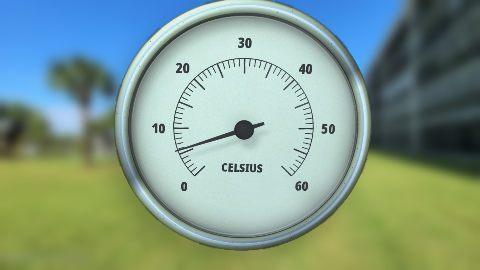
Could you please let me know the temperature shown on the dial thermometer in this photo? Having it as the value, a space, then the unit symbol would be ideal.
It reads 6 °C
